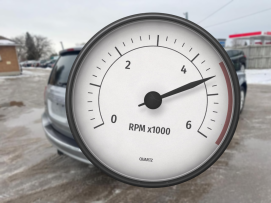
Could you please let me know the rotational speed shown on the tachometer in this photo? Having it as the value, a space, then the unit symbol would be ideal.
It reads 4600 rpm
